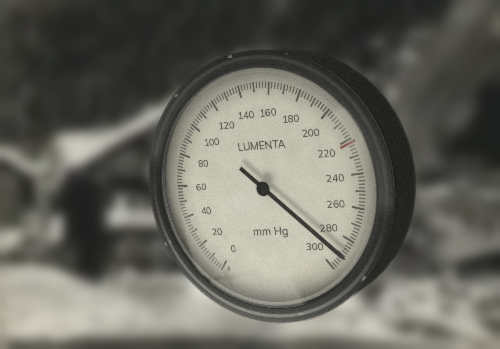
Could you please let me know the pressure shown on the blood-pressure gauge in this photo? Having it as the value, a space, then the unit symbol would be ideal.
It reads 290 mmHg
